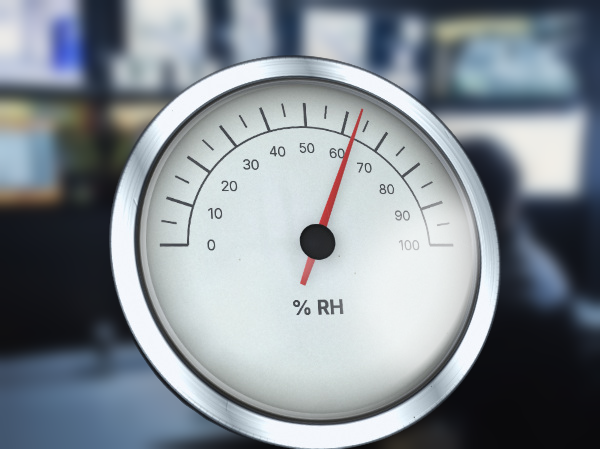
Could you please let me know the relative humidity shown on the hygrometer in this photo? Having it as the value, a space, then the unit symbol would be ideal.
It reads 62.5 %
